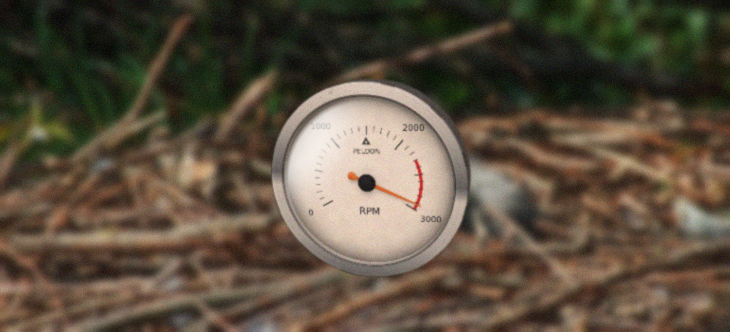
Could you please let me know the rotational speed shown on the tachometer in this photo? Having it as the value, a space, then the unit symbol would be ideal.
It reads 2900 rpm
